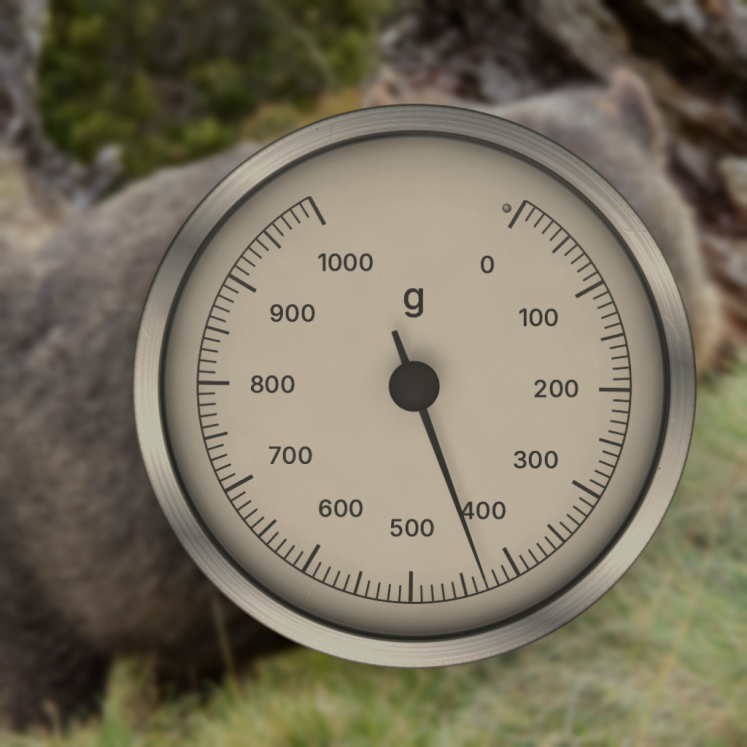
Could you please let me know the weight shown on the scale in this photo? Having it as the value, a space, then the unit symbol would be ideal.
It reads 430 g
